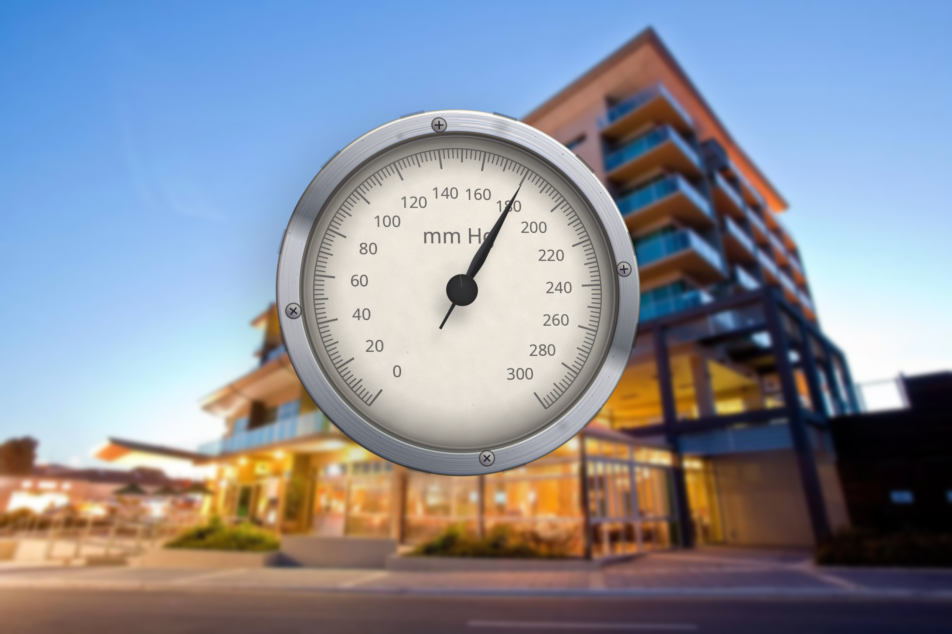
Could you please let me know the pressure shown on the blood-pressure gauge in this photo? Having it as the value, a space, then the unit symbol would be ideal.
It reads 180 mmHg
